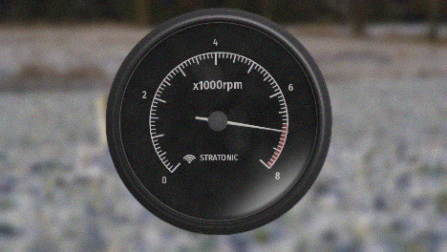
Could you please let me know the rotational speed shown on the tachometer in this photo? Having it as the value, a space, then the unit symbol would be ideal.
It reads 7000 rpm
